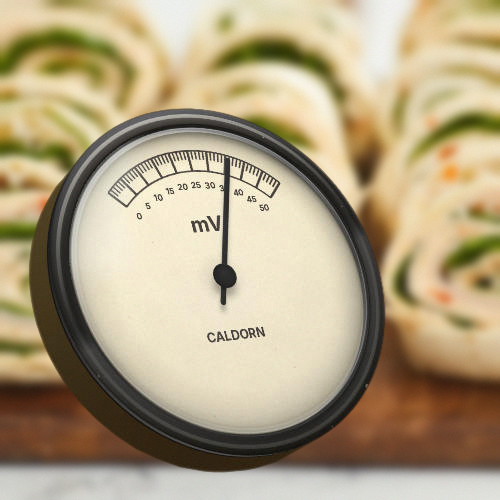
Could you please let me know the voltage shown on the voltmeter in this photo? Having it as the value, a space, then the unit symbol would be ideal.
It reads 35 mV
